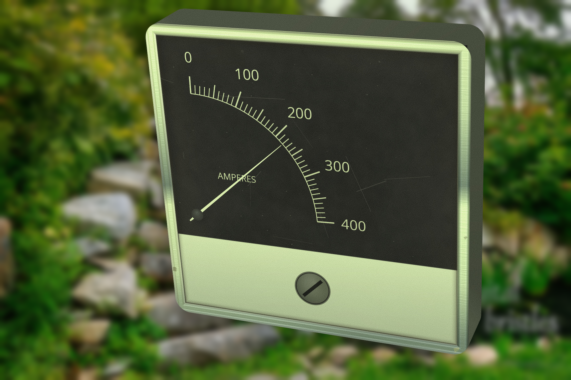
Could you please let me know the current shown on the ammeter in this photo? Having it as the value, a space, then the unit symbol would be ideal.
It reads 220 A
